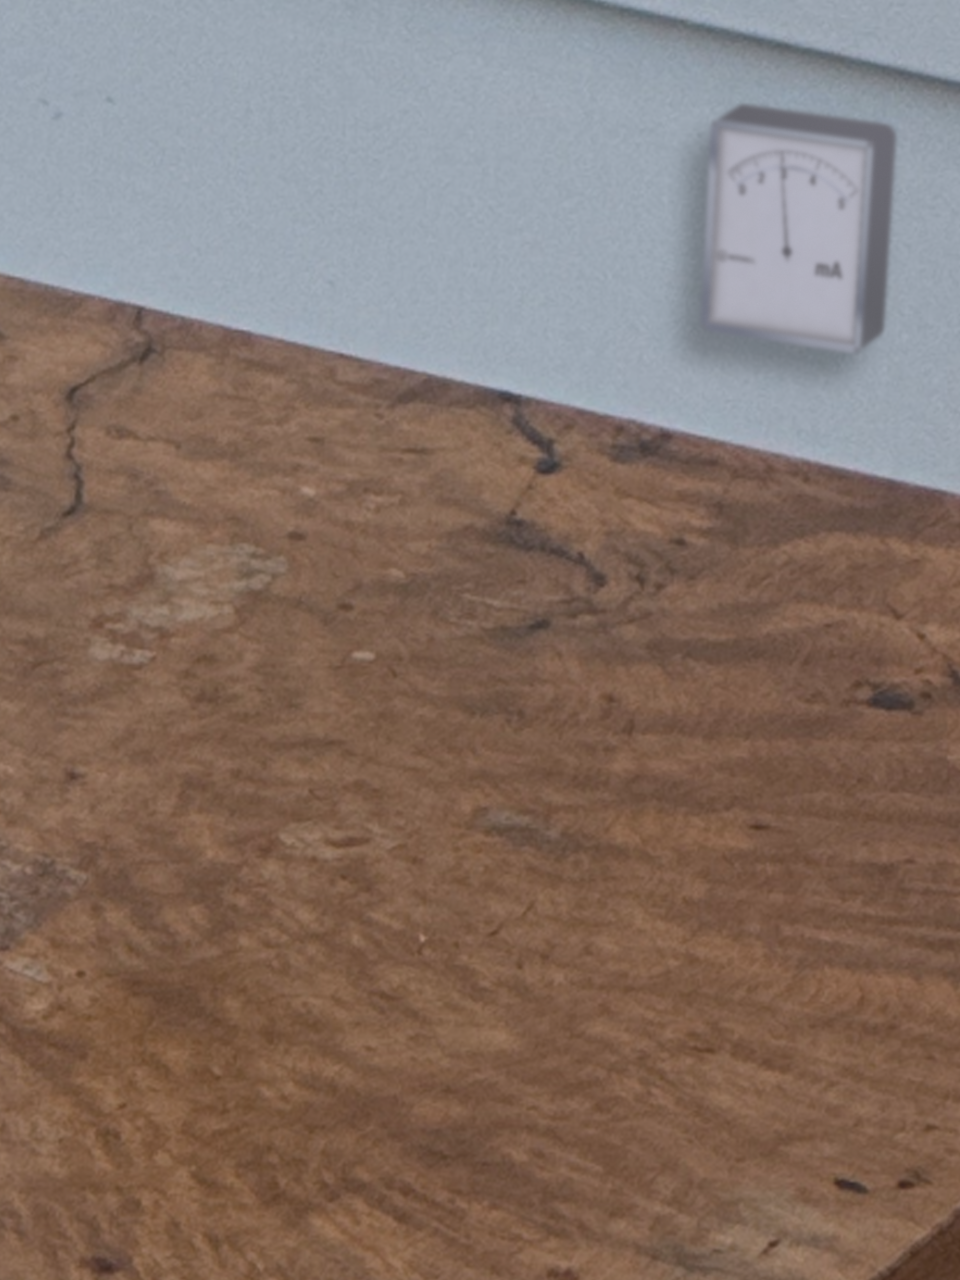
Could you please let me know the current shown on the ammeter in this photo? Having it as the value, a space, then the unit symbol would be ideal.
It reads 3 mA
